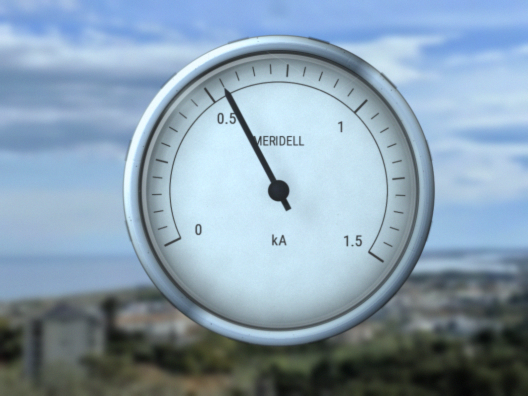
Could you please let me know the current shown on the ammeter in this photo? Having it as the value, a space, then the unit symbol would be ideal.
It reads 0.55 kA
